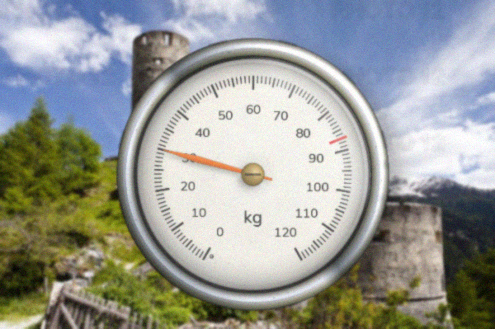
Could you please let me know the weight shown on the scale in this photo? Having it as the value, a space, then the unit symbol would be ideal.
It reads 30 kg
